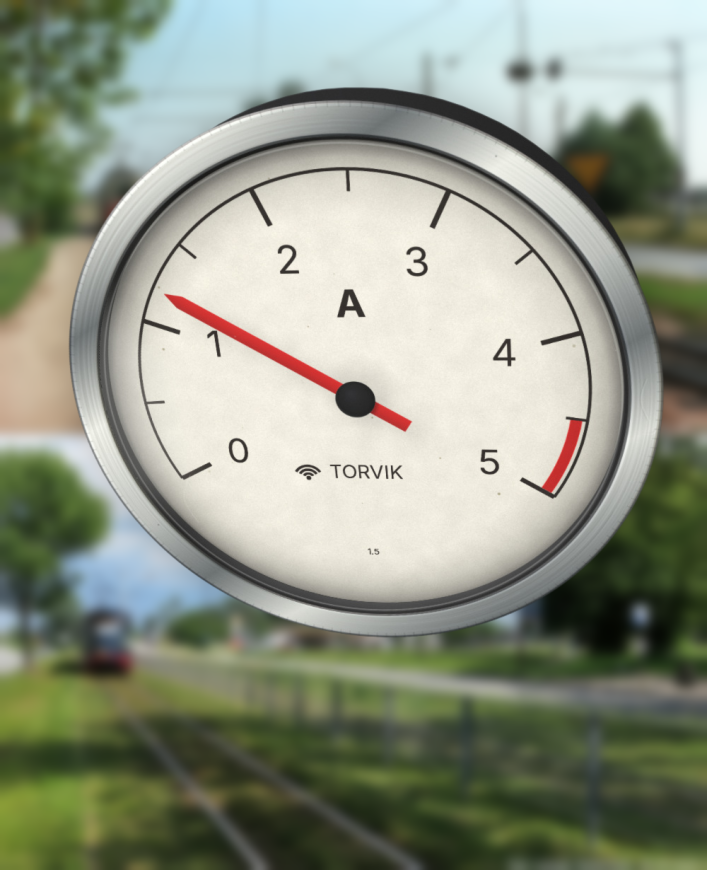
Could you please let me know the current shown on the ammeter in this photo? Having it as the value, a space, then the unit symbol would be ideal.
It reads 1.25 A
